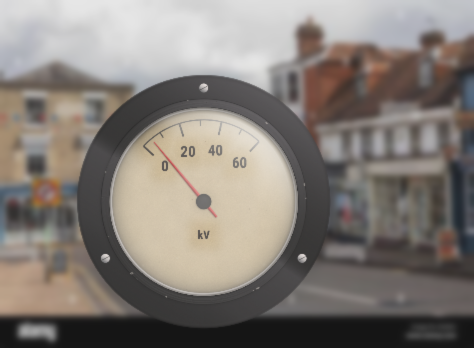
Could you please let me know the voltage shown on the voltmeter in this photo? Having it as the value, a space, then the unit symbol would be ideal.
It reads 5 kV
